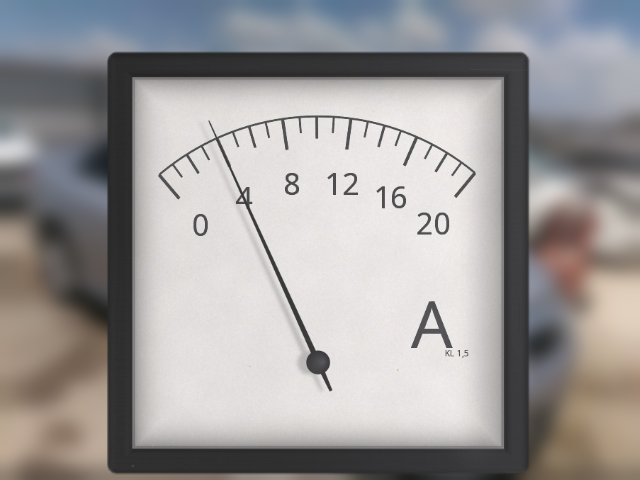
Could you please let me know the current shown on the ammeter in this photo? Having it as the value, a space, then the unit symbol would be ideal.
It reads 4 A
